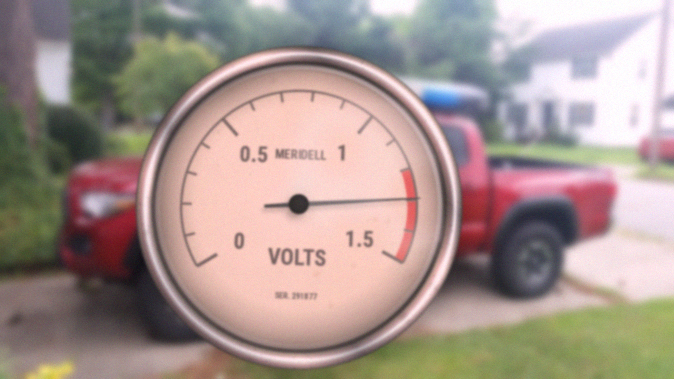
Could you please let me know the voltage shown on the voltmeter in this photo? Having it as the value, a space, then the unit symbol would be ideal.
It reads 1.3 V
